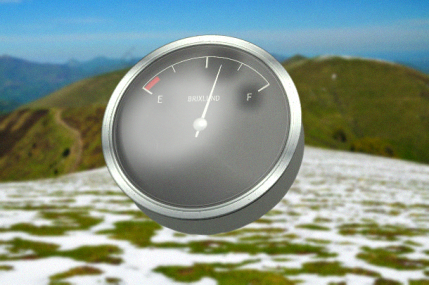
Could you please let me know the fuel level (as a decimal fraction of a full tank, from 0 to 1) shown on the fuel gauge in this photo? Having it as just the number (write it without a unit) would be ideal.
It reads 0.625
